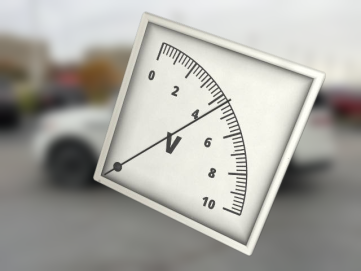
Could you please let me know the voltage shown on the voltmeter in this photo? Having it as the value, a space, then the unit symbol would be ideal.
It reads 4.4 V
